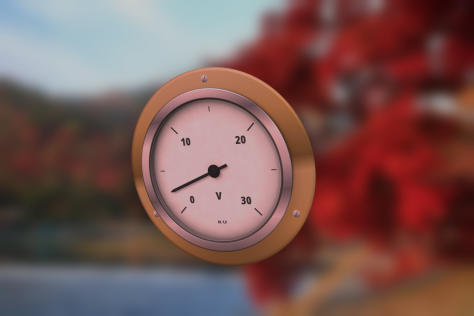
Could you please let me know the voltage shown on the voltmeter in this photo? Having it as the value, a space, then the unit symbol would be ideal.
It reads 2.5 V
